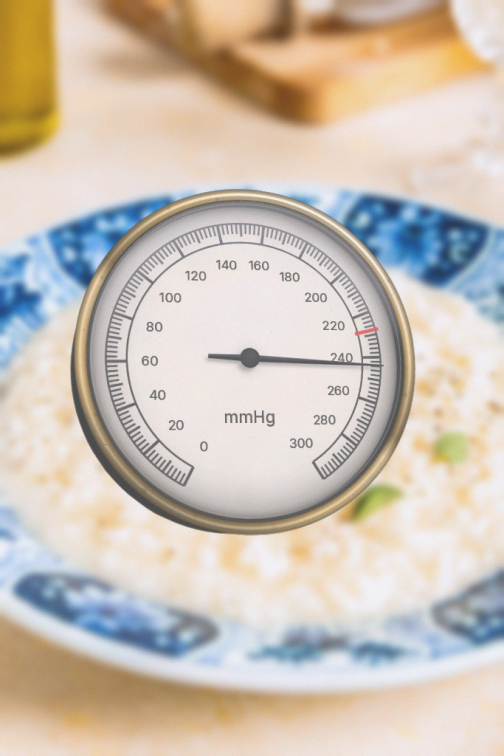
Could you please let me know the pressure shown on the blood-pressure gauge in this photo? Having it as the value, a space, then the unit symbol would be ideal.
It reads 244 mmHg
